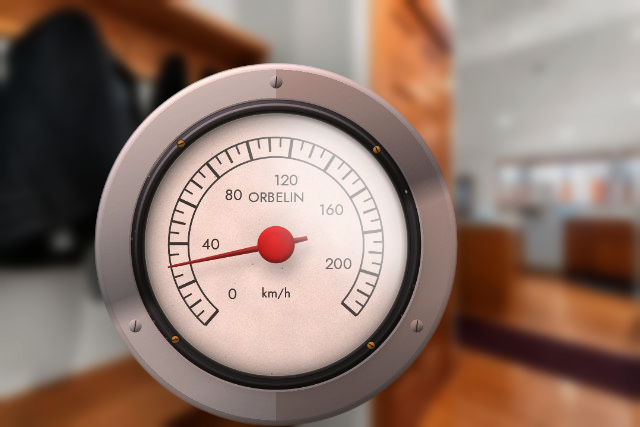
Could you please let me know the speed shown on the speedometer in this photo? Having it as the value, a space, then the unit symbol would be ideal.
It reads 30 km/h
